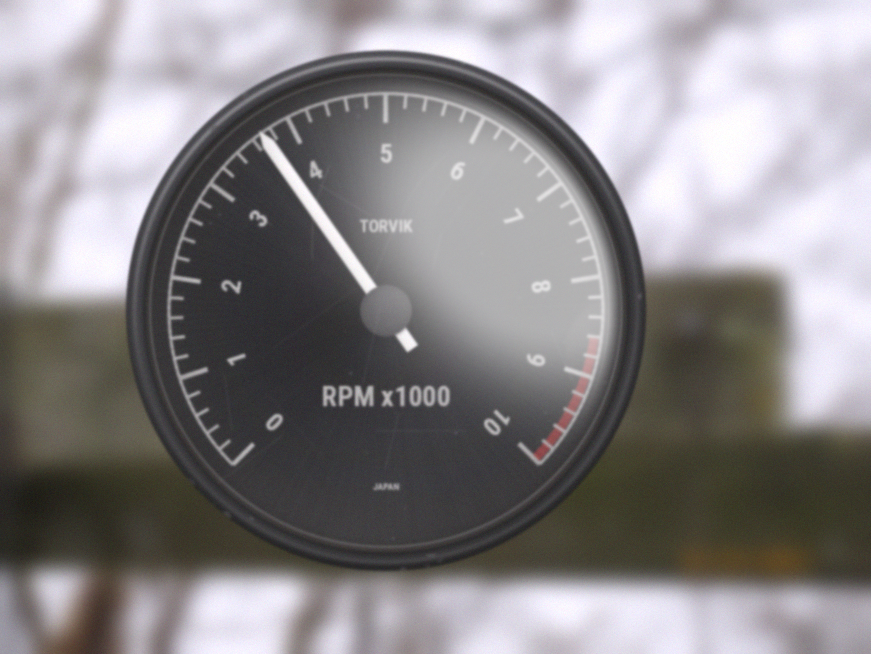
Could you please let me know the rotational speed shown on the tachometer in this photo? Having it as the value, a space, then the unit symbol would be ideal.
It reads 3700 rpm
